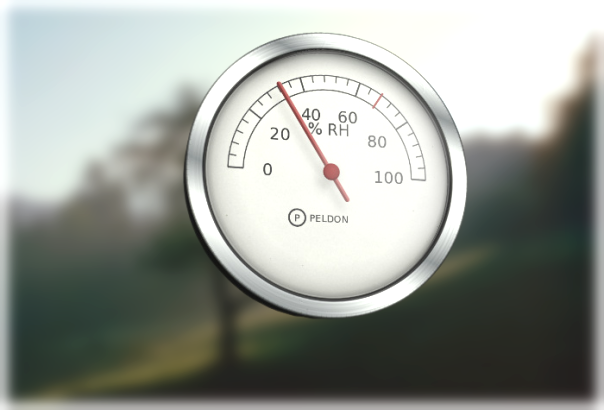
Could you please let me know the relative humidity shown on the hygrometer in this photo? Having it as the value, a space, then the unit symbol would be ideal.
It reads 32 %
